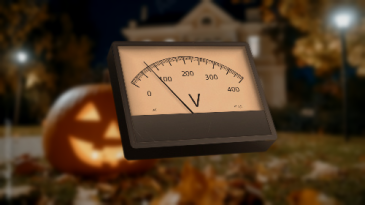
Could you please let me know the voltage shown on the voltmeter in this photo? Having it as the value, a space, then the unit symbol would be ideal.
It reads 75 V
